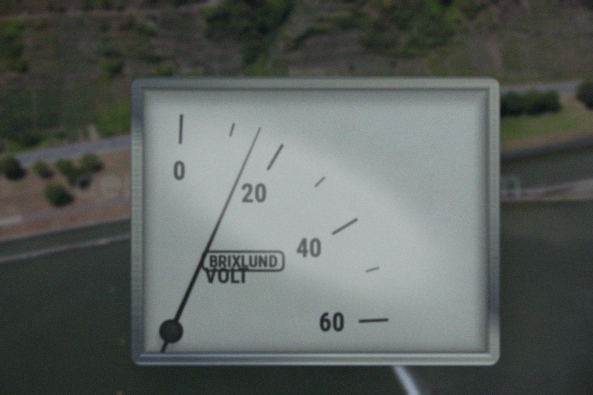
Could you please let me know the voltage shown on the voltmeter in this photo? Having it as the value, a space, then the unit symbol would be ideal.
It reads 15 V
